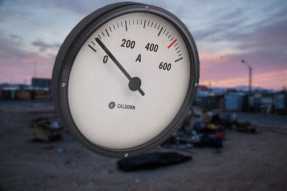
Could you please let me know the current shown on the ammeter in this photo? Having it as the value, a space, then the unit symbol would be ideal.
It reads 40 A
